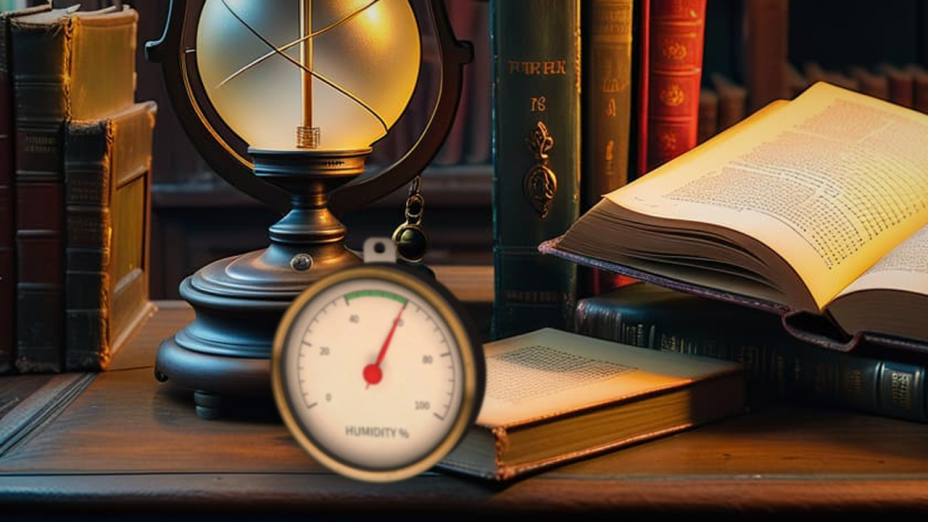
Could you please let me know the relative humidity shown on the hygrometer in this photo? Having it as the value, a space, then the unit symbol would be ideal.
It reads 60 %
